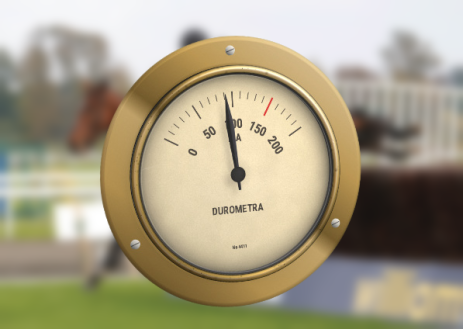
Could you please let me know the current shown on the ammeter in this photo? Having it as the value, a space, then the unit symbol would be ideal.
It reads 90 mA
